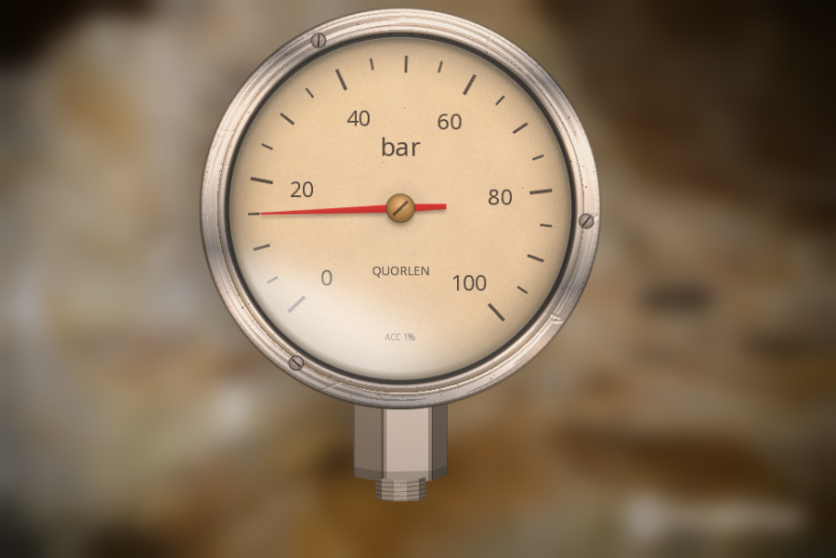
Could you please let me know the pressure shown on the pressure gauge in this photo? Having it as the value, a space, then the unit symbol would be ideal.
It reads 15 bar
